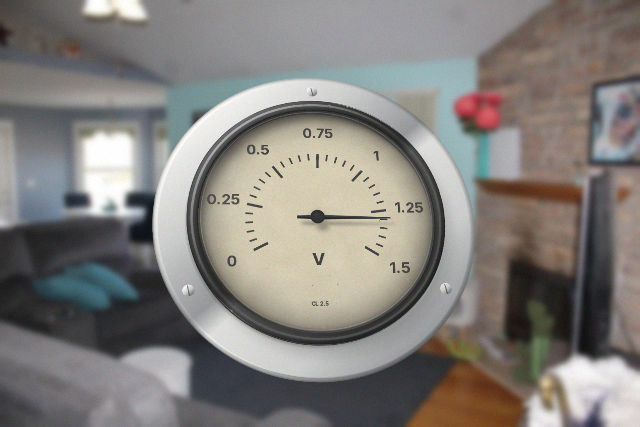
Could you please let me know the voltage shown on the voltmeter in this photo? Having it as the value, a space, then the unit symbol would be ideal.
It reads 1.3 V
